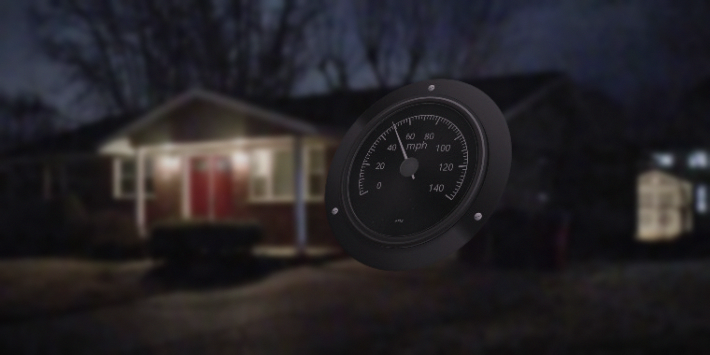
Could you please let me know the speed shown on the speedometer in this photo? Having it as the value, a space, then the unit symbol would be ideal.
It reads 50 mph
